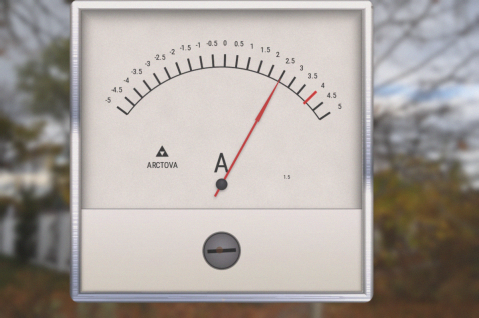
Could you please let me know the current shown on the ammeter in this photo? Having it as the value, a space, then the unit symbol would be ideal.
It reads 2.5 A
